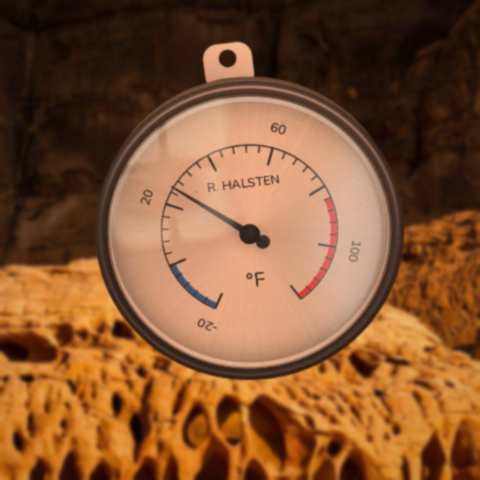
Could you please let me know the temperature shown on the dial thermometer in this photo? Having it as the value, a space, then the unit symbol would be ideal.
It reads 26 °F
